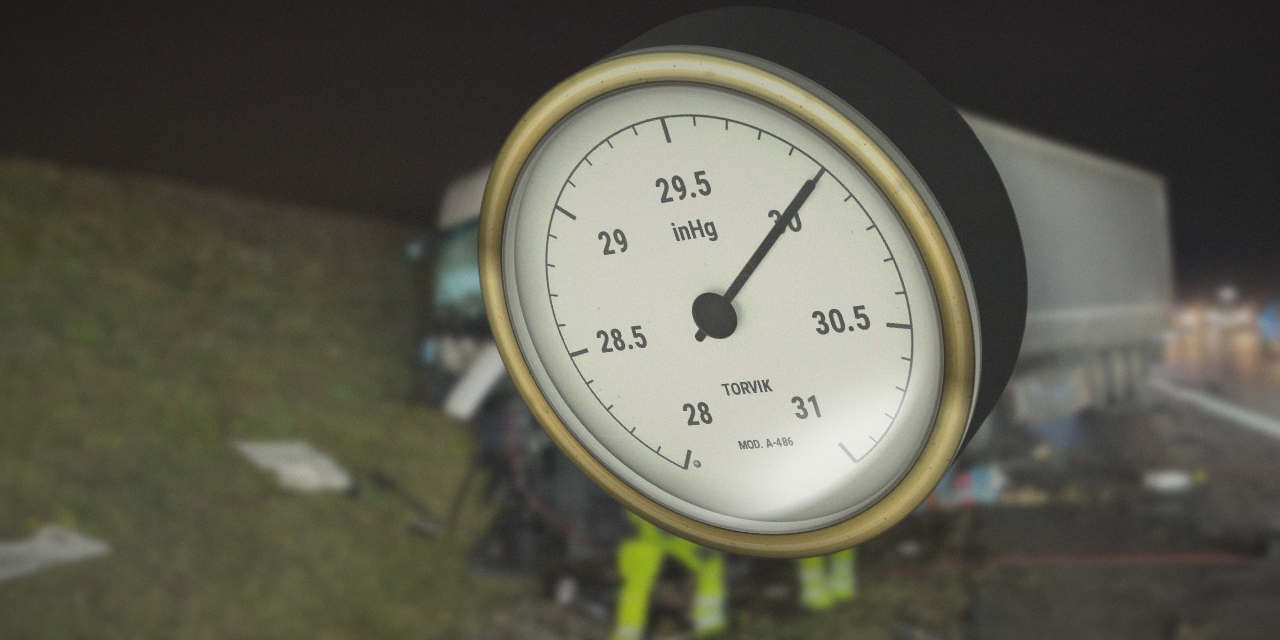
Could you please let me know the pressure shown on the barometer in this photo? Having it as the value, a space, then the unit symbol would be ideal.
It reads 30 inHg
